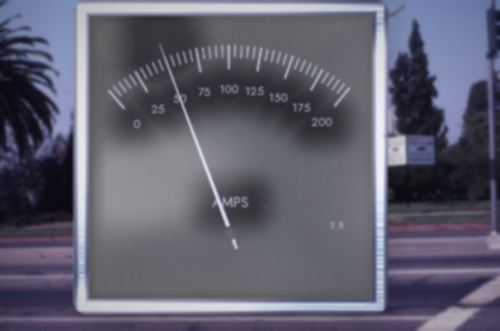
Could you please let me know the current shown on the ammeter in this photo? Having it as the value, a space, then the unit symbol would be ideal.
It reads 50 A
